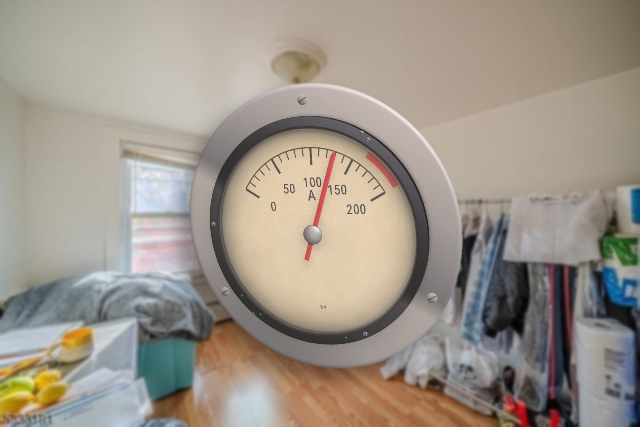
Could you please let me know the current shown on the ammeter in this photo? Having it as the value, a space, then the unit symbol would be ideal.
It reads 130 A
